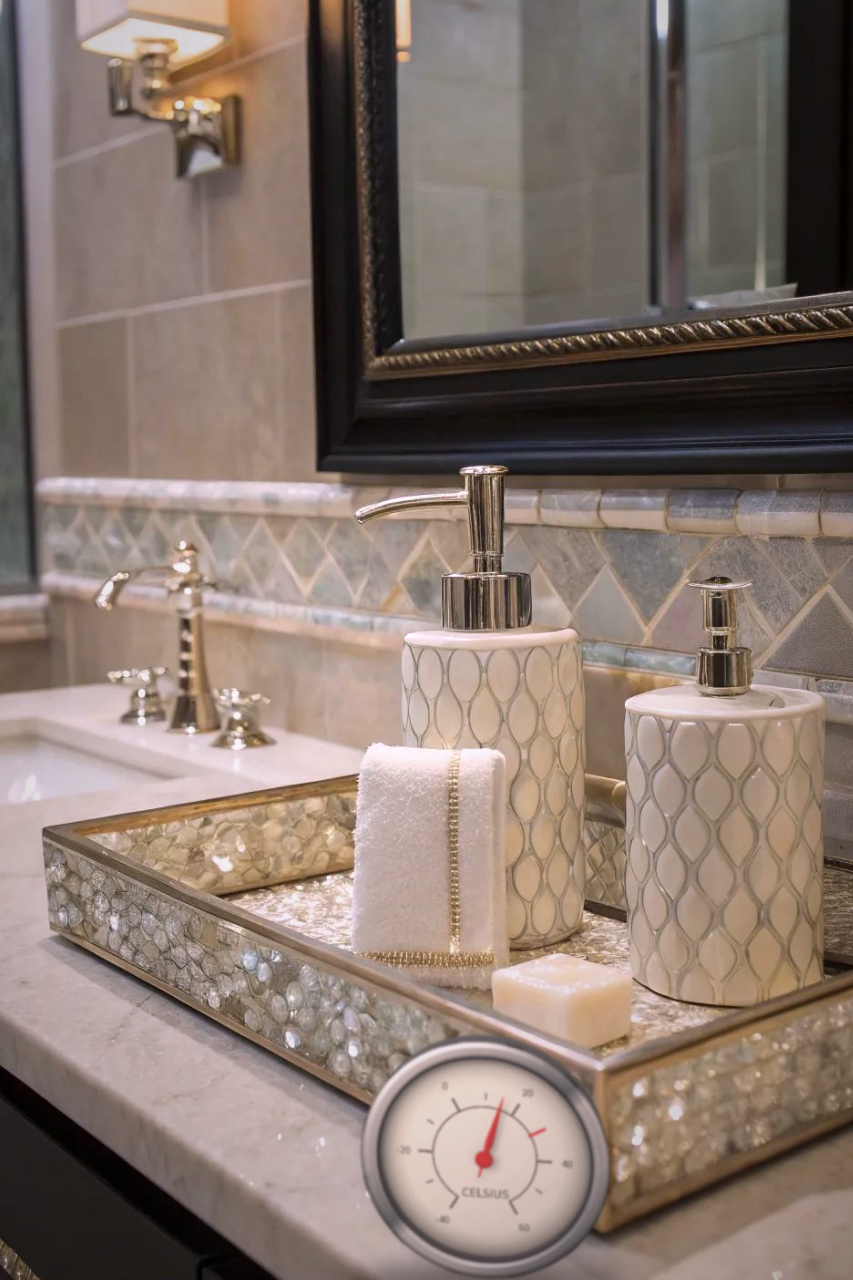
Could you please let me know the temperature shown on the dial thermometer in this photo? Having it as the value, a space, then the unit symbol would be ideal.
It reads 15 °C
